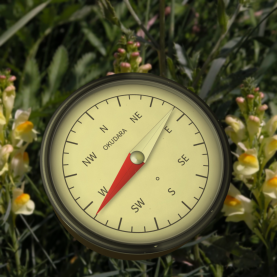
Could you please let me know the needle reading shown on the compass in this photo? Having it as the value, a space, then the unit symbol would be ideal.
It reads 260 °
